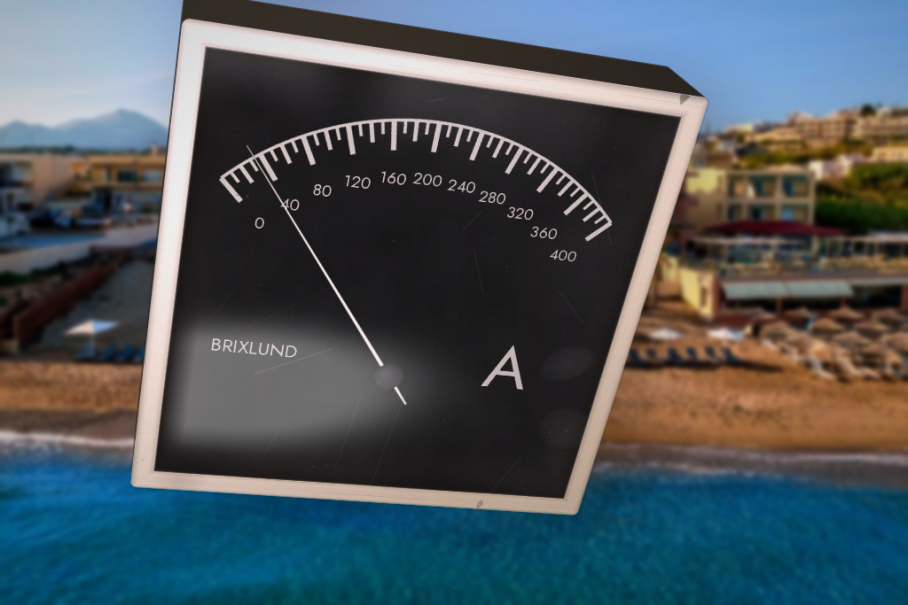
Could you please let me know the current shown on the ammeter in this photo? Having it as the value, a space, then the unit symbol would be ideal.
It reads 35 A
